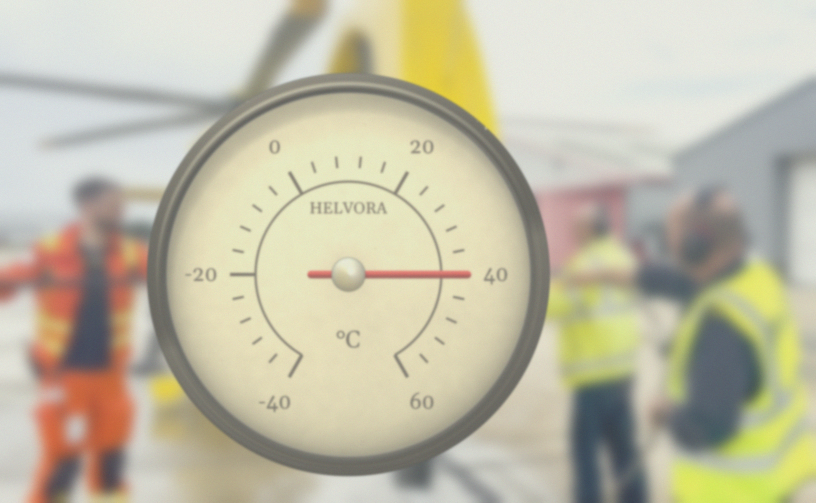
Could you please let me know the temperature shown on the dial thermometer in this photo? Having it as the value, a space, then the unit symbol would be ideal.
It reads 40 °C
